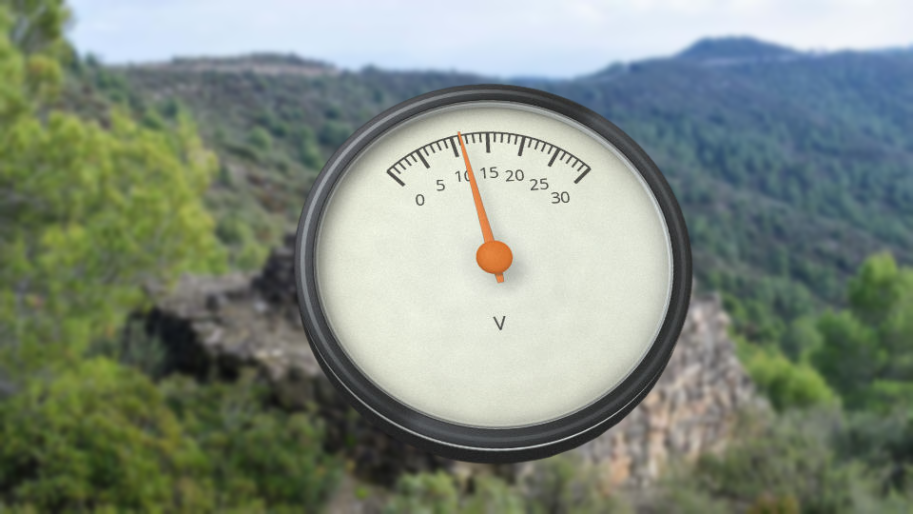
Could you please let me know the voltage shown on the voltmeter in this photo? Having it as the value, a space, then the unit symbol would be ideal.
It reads 11 V
